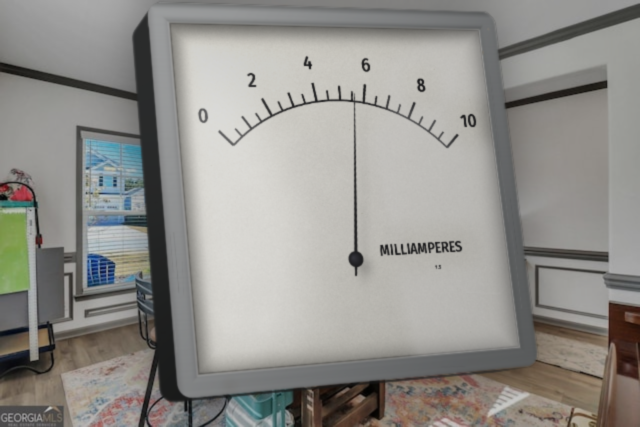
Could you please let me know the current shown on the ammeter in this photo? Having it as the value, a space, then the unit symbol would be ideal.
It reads 5.5 mA
